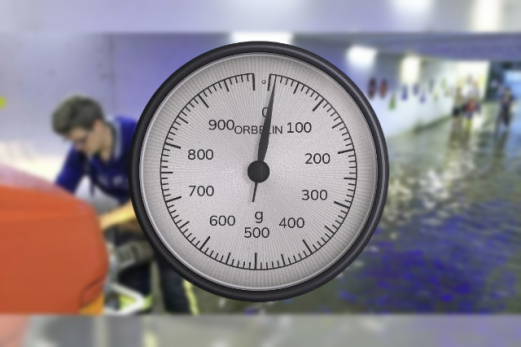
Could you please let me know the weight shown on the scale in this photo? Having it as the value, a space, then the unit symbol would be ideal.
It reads 10 g
